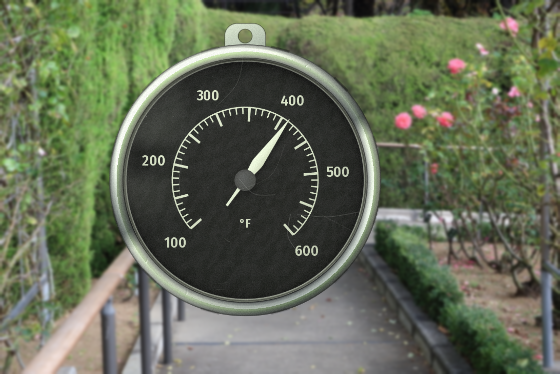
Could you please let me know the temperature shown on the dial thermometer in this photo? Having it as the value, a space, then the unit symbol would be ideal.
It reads 410 °F
